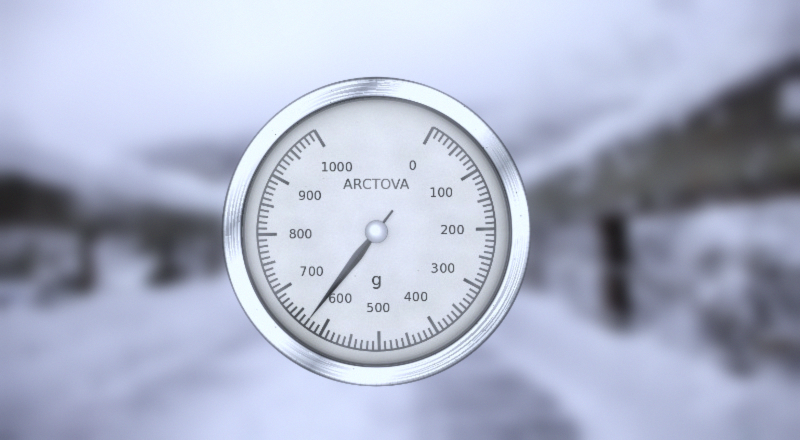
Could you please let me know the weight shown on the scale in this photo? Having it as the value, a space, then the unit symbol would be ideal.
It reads 630 g
